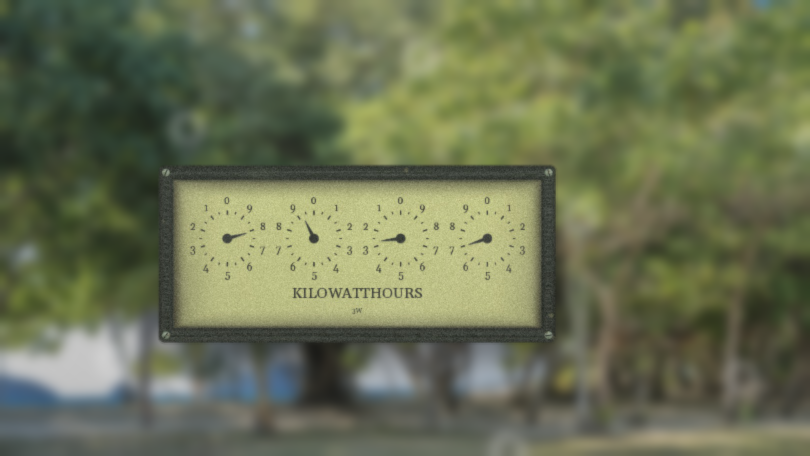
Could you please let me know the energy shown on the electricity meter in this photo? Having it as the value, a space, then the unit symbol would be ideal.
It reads 7927 kWh
